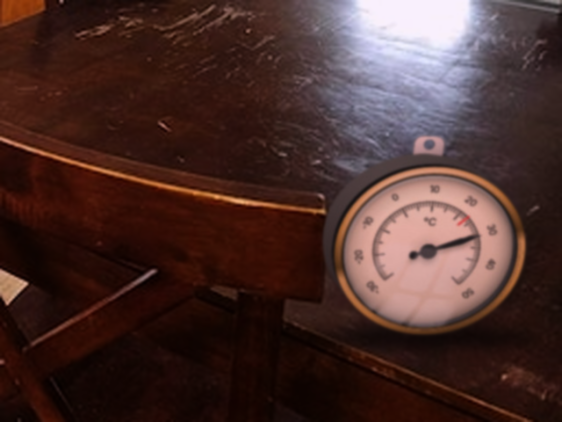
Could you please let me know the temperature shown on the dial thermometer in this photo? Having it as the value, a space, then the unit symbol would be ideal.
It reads 30 °C
